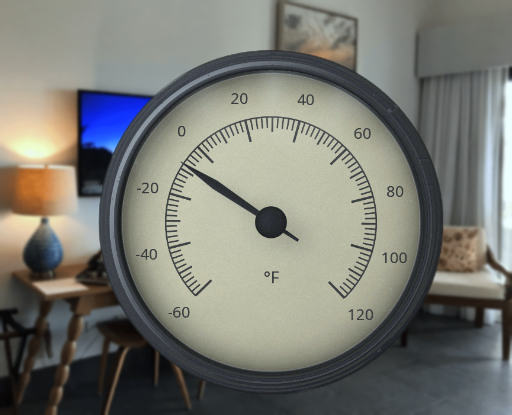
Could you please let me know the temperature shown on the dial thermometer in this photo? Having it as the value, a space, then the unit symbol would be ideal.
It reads -8 °F
